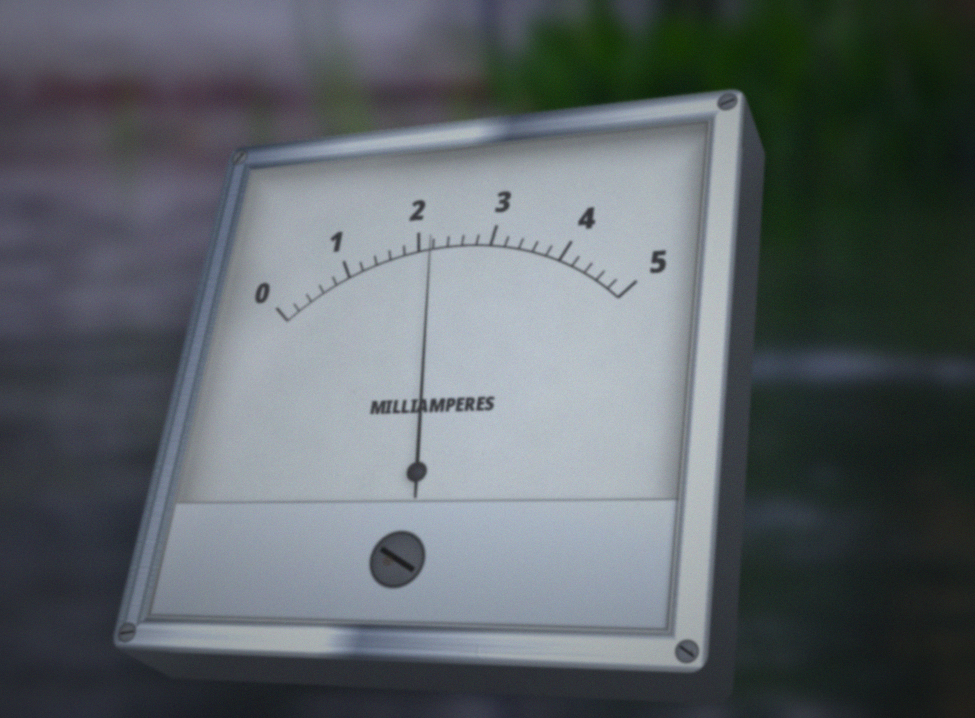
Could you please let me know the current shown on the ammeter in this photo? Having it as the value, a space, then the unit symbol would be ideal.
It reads 2.2 mA
